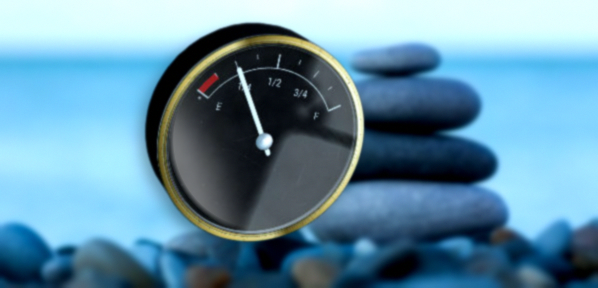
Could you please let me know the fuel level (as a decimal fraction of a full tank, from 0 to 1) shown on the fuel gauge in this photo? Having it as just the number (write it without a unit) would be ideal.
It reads 0.25
